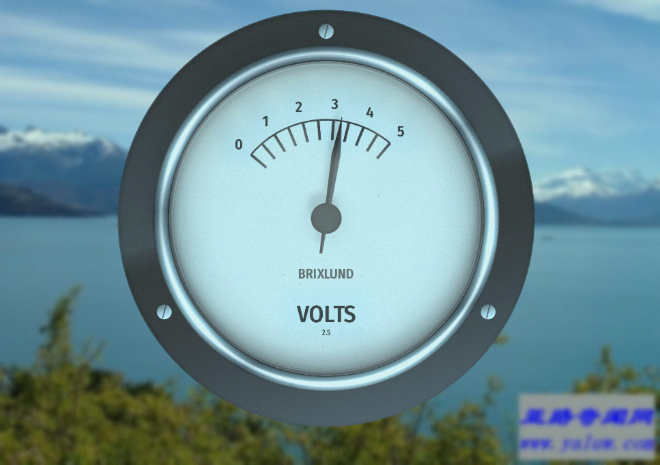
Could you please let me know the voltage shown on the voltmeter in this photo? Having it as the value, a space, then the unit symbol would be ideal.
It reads 3.25 V
